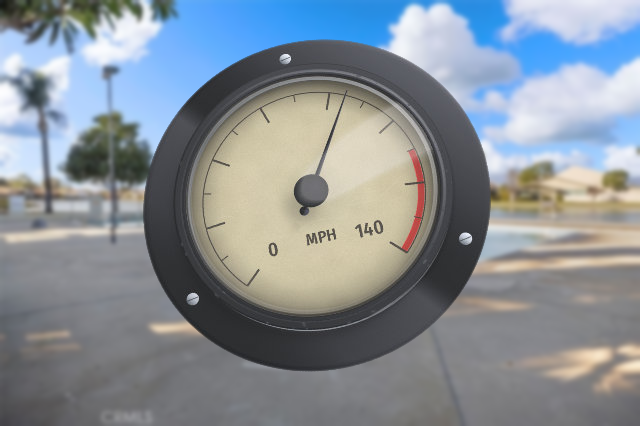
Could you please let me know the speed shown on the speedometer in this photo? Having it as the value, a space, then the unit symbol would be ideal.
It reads 85 mph
